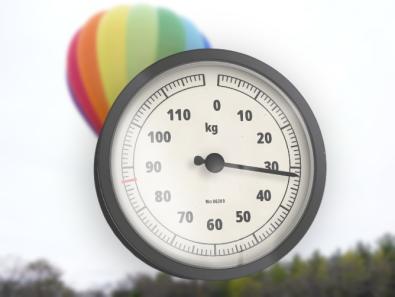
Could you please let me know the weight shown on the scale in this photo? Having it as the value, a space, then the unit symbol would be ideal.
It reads 32 kg
